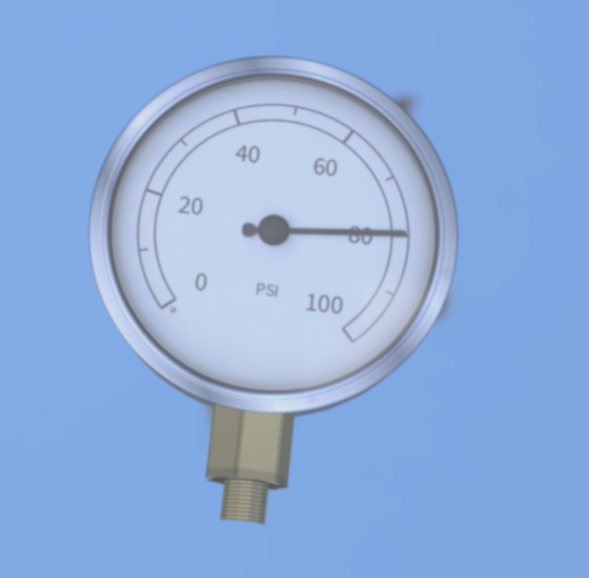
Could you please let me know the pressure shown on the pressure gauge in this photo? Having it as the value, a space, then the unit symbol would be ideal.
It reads 80 psi
